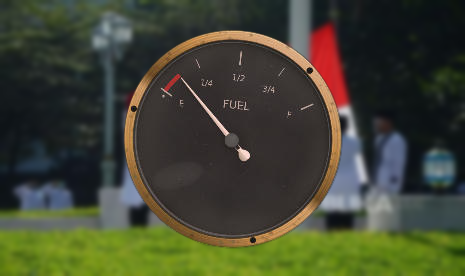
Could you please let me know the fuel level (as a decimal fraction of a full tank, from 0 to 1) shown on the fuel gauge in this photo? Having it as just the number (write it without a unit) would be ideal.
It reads 0.125
